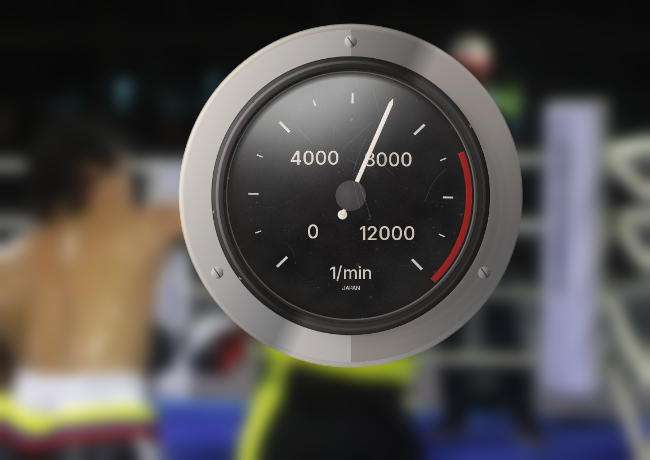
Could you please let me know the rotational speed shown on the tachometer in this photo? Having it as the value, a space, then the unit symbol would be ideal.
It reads 7000 rpm
